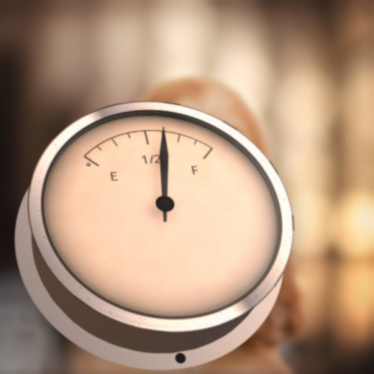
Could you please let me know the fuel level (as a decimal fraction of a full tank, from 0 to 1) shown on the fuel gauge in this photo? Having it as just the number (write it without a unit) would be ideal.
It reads 0.625
